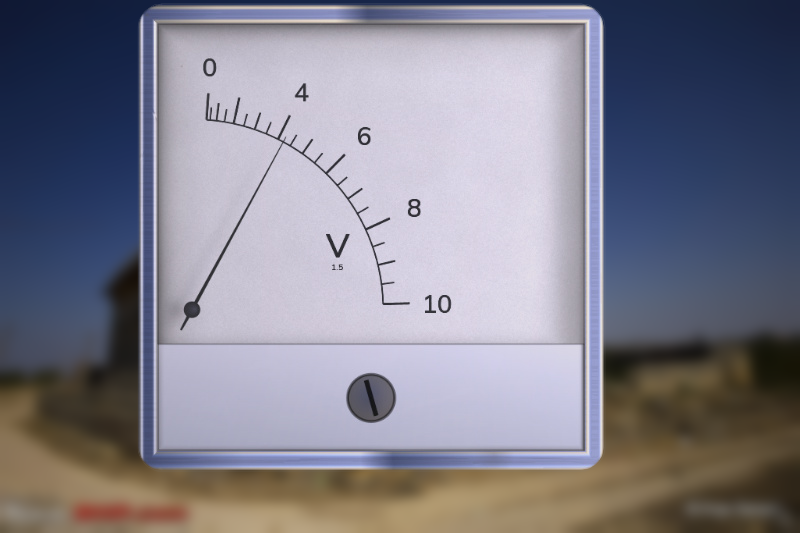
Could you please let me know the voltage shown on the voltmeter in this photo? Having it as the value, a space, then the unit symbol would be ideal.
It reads 4.25 V
